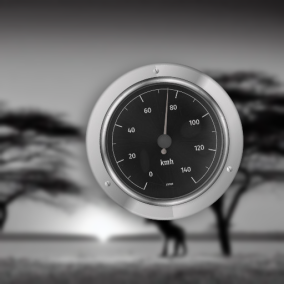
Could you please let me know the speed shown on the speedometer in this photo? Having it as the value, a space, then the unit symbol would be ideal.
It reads 75 km/h
